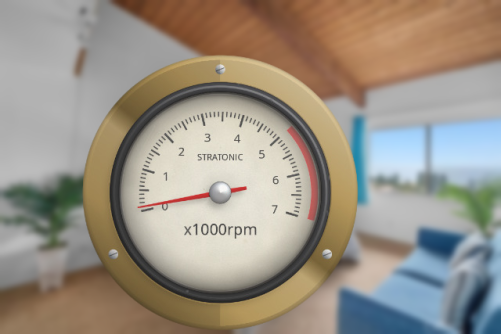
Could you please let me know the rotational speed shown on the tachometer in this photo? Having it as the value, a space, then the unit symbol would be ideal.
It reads 100 rpm
